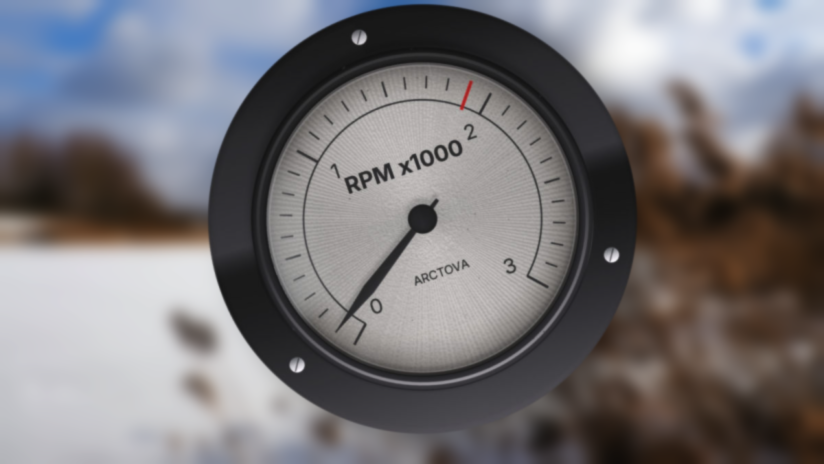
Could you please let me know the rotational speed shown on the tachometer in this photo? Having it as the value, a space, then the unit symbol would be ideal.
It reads 100 rpm
